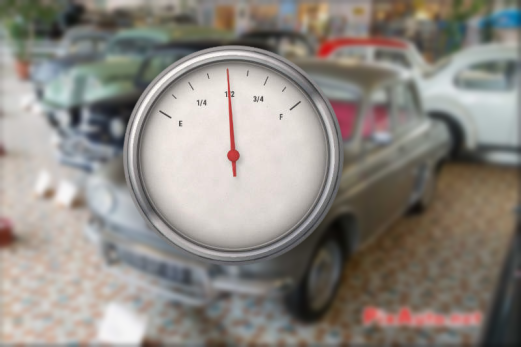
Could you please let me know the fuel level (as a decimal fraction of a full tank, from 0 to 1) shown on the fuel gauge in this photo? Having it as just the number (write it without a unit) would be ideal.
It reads 0.5
